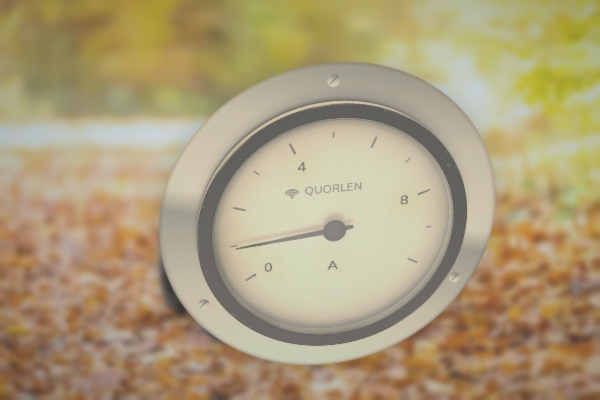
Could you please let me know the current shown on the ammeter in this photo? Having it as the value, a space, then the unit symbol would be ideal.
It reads 1 A
